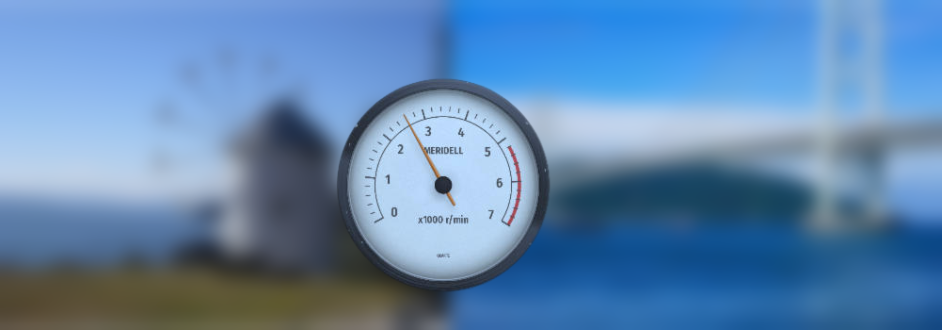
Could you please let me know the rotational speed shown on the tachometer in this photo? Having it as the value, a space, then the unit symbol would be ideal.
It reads 2600 rpm
